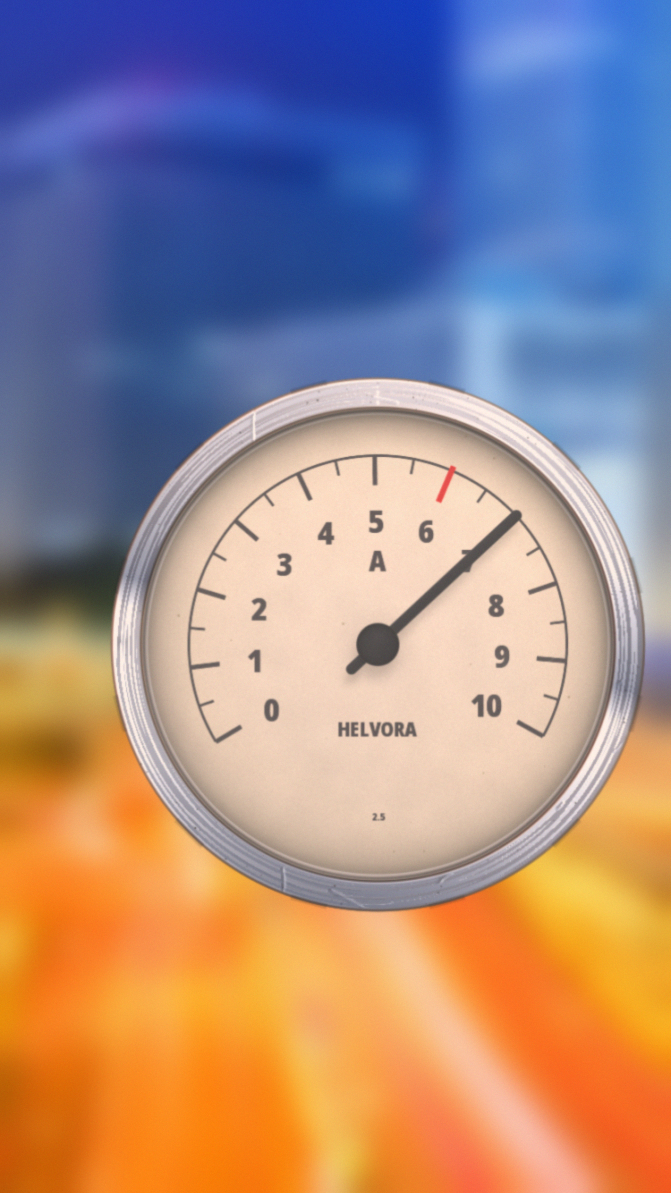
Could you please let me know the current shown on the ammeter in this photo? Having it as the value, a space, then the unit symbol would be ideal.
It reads 7 A
